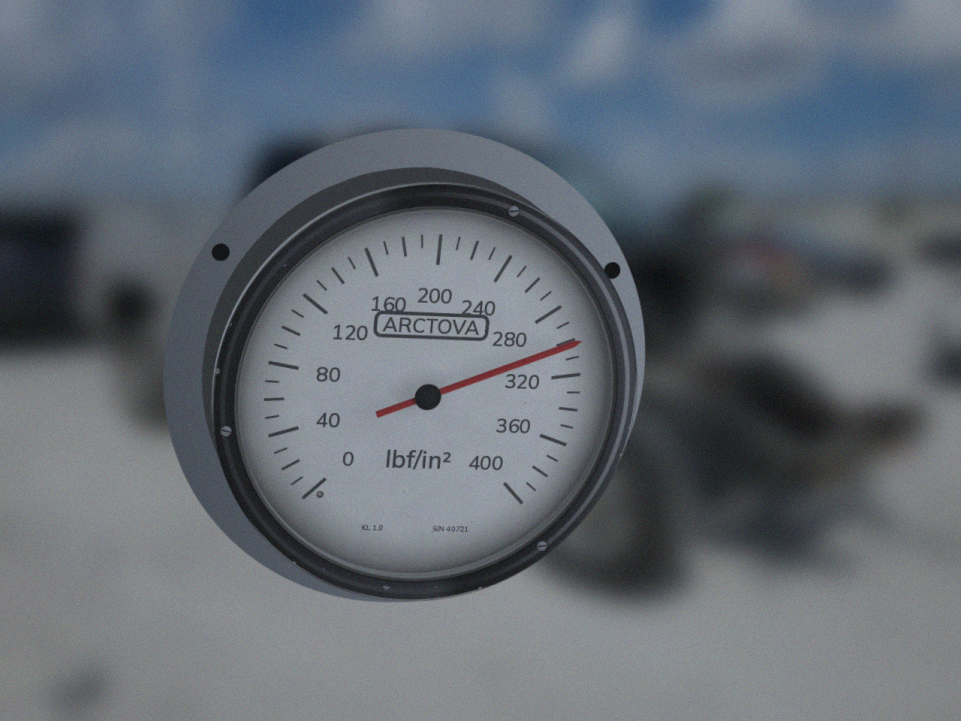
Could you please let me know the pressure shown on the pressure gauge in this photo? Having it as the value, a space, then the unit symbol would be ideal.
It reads 300 psi
